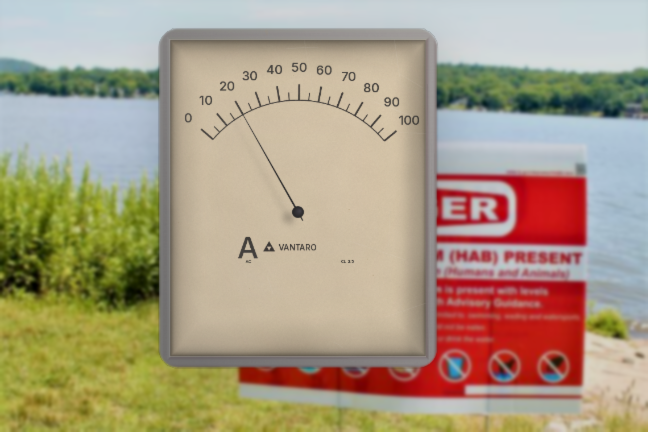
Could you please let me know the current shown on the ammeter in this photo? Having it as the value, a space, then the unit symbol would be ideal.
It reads 20 A
